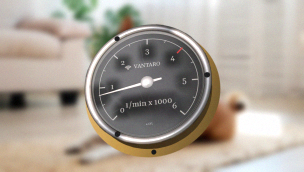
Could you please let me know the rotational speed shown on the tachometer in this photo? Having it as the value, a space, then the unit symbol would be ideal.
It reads 750 rpm
